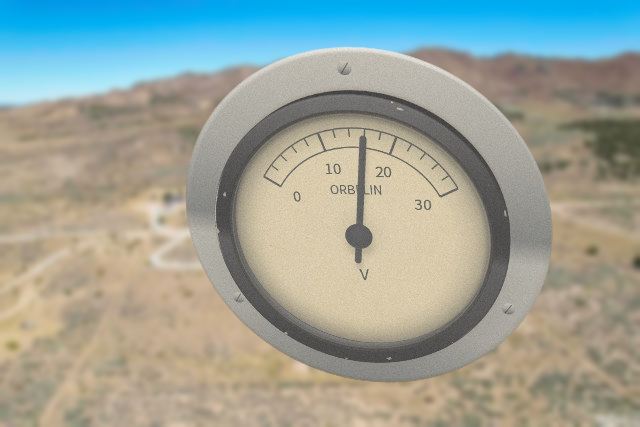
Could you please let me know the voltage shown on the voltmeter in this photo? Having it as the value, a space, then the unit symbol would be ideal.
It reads 16 V
